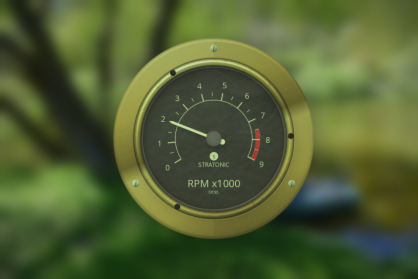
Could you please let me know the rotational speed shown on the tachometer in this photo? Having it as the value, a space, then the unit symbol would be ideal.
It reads 2000 rpm
